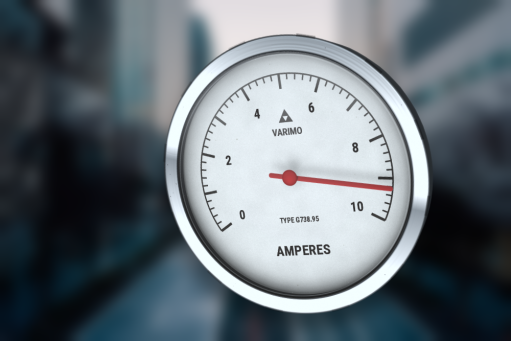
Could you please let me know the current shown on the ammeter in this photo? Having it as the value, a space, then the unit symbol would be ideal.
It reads 9.2 A
